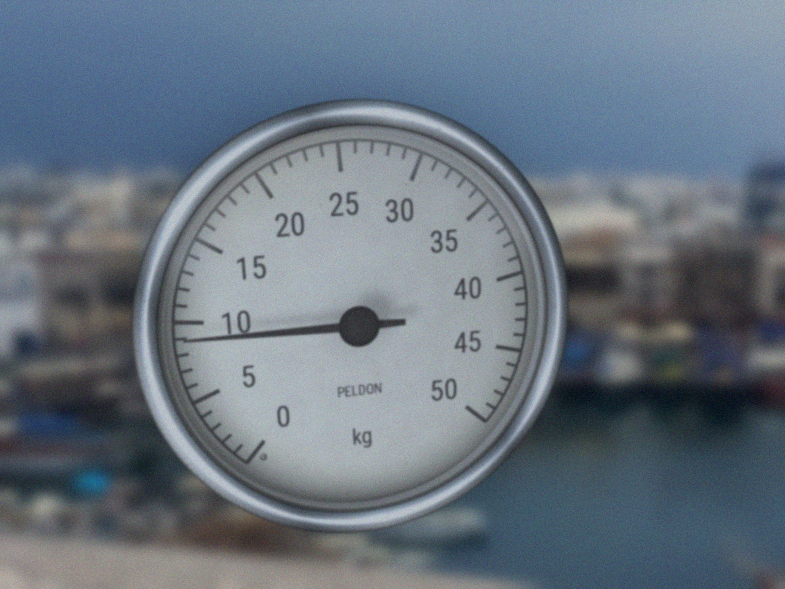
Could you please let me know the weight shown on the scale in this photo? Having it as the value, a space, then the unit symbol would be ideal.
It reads 9 kg
